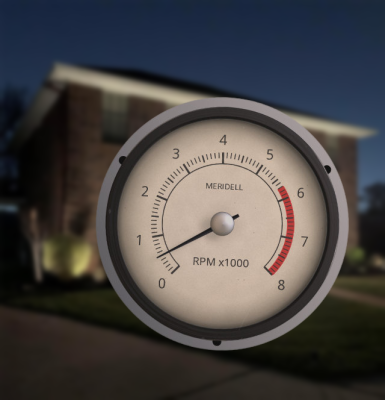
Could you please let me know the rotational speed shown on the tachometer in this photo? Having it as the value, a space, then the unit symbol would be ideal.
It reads 500 rpm
